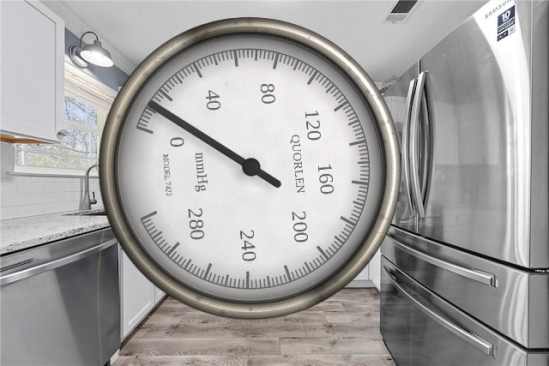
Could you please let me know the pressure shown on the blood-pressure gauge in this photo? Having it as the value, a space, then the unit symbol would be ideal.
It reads 12 mmHg
